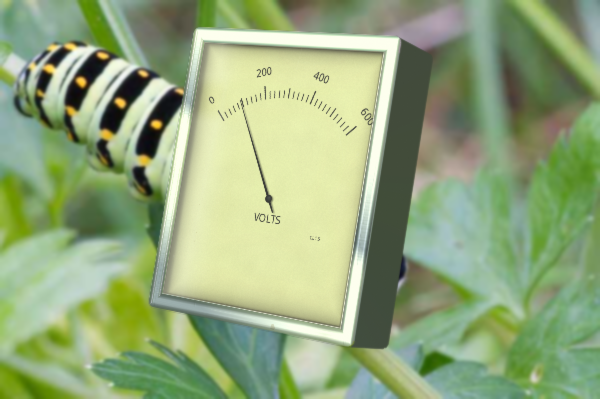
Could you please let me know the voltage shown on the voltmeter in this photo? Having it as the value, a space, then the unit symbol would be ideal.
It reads 100 V
